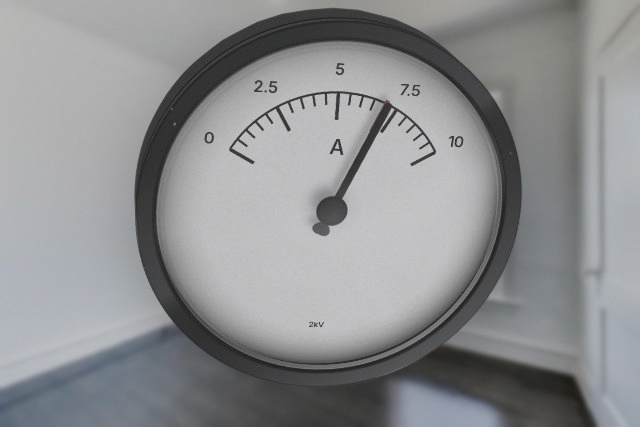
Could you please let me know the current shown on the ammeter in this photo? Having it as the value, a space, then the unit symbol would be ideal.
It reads 7 A
